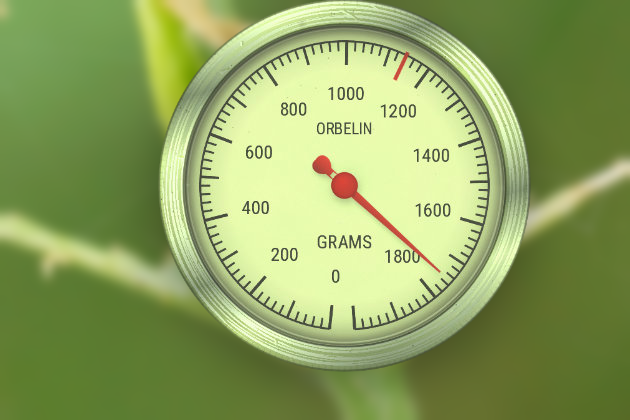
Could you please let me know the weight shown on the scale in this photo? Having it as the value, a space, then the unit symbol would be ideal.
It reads 1750 g
